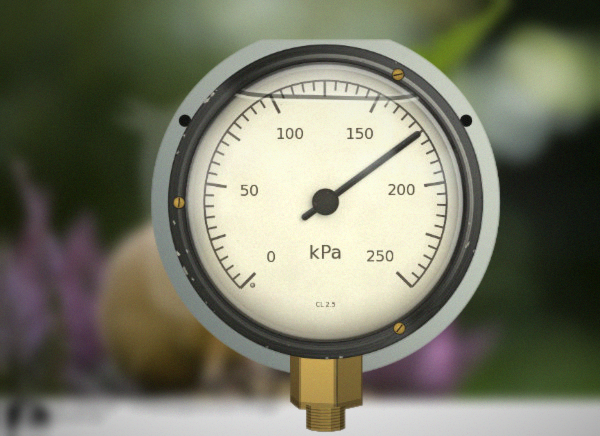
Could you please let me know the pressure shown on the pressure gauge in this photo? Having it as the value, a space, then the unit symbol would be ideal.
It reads 175 kPa
